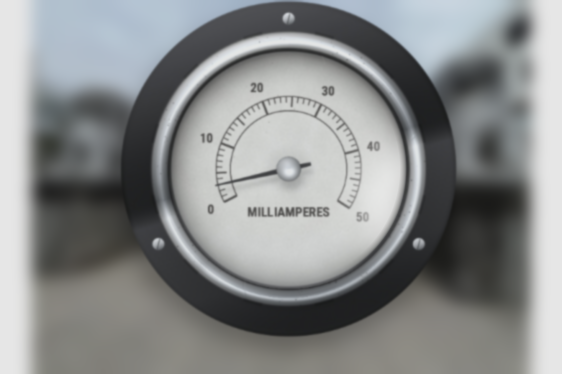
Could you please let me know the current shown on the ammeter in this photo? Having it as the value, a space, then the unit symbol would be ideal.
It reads 3 mA
